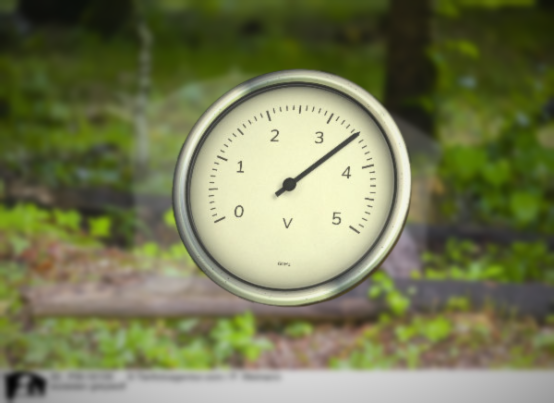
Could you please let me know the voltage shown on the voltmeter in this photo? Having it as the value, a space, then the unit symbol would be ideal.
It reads 3.5 V
